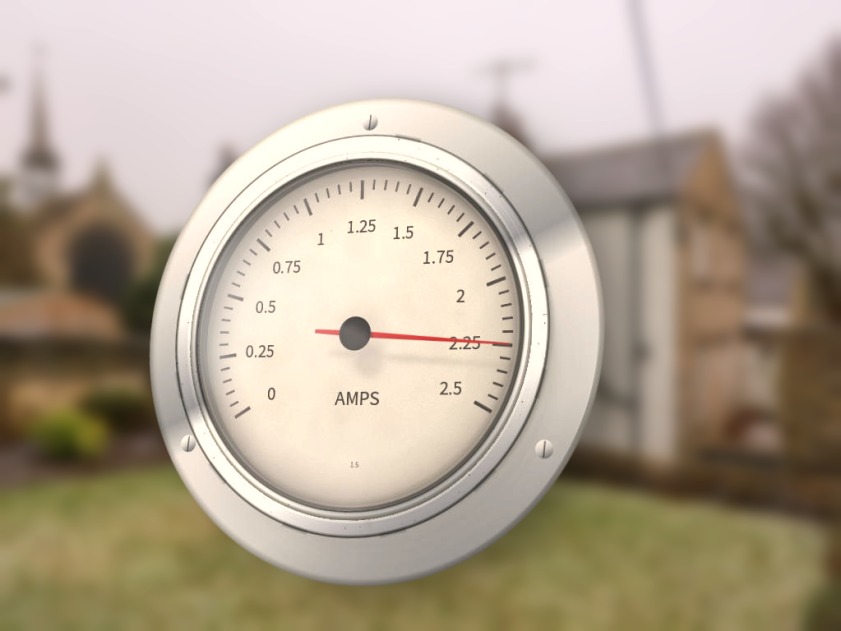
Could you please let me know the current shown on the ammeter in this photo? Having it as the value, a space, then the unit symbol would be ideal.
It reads 2.25 A
